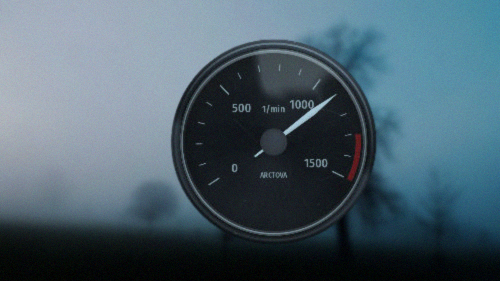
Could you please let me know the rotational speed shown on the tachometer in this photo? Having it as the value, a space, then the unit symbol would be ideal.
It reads 1100 rpm
